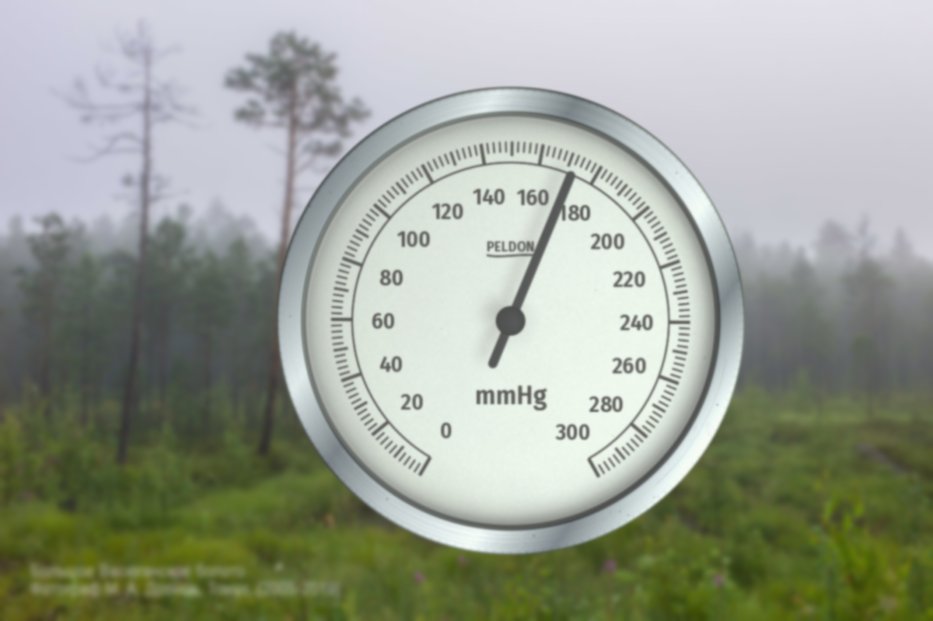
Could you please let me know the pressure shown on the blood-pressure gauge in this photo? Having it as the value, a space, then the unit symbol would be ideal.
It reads 172 mmHg
